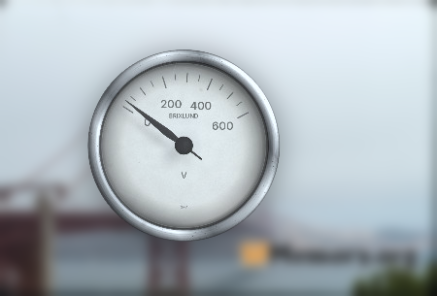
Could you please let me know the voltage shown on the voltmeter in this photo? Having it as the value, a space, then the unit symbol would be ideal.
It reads 25 V
